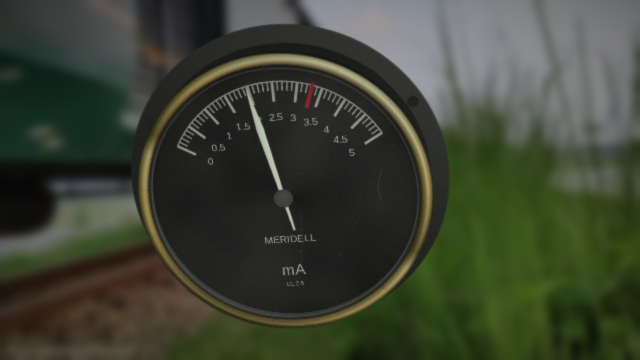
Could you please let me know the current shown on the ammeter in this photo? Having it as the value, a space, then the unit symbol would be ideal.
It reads 2 mA
